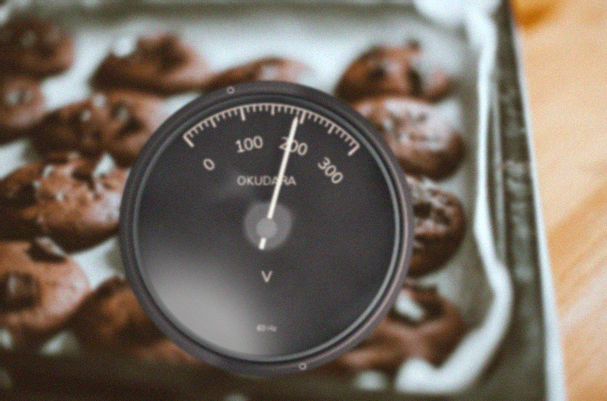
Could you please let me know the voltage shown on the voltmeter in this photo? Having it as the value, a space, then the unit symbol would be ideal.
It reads 190 V
